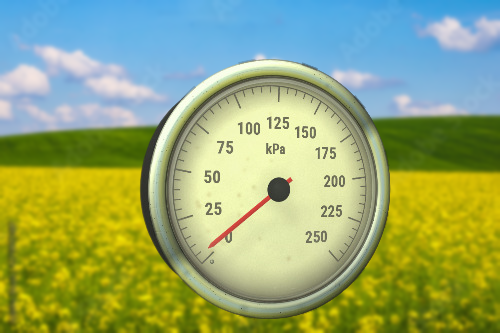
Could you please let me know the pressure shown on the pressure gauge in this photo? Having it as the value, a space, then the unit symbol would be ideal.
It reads 5 kPa
